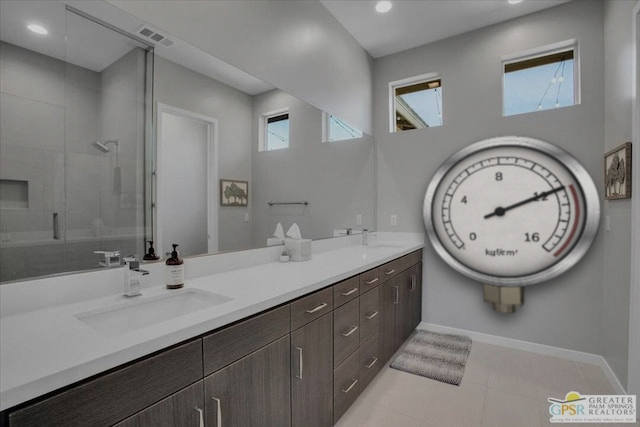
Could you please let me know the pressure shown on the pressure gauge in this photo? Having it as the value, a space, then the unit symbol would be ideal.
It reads 12 kg/cm²
